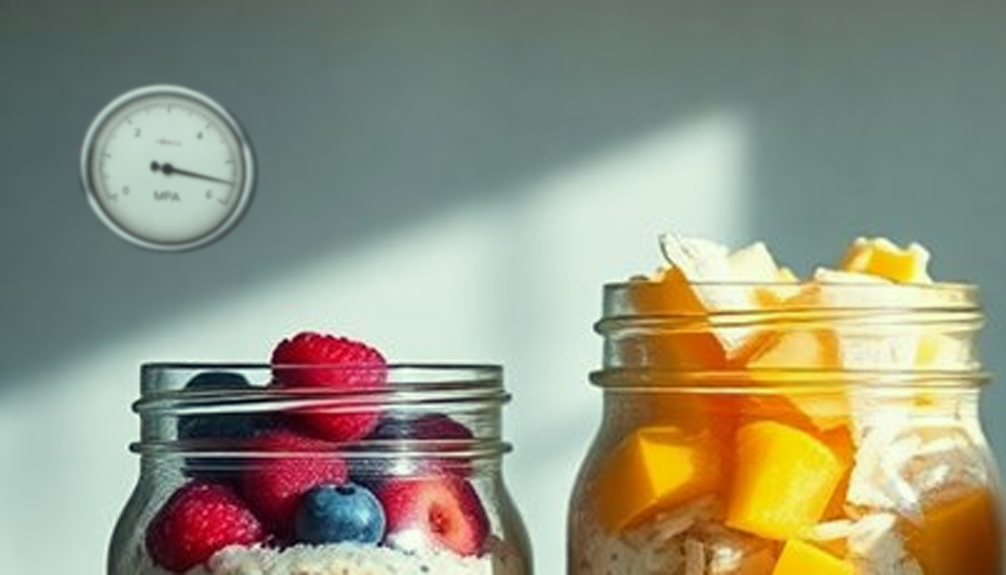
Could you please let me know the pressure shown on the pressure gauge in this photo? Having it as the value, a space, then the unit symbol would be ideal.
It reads 5.5 MPa
